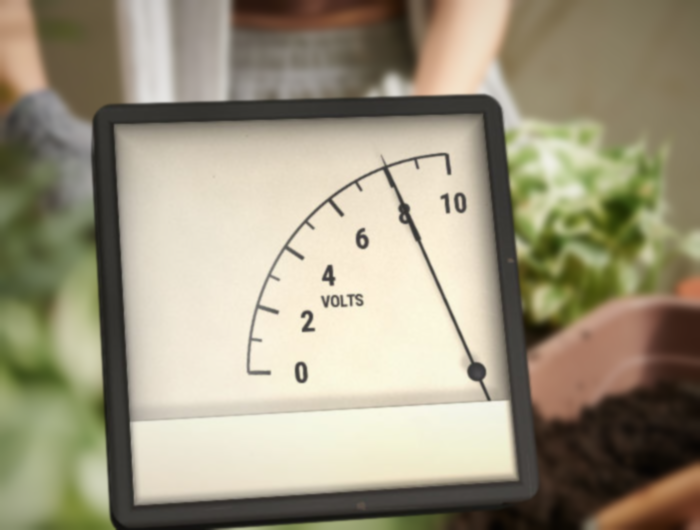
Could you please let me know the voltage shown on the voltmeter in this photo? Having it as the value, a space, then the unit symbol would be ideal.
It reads 8 V
